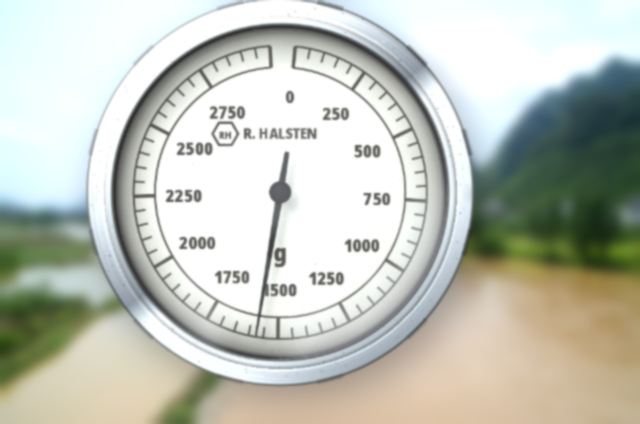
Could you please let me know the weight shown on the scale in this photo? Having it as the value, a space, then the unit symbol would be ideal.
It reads 1575 g
